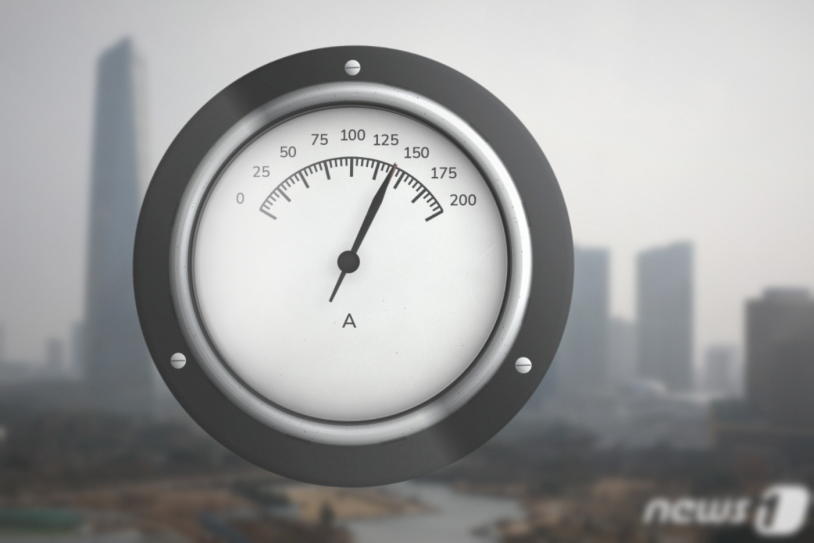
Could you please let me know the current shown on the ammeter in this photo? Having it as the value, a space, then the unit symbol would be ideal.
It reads 140 A
